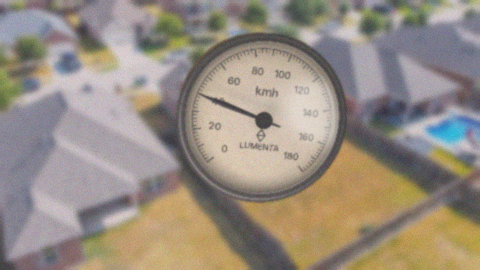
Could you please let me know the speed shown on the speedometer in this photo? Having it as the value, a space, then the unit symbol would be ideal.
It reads 40 km/h
